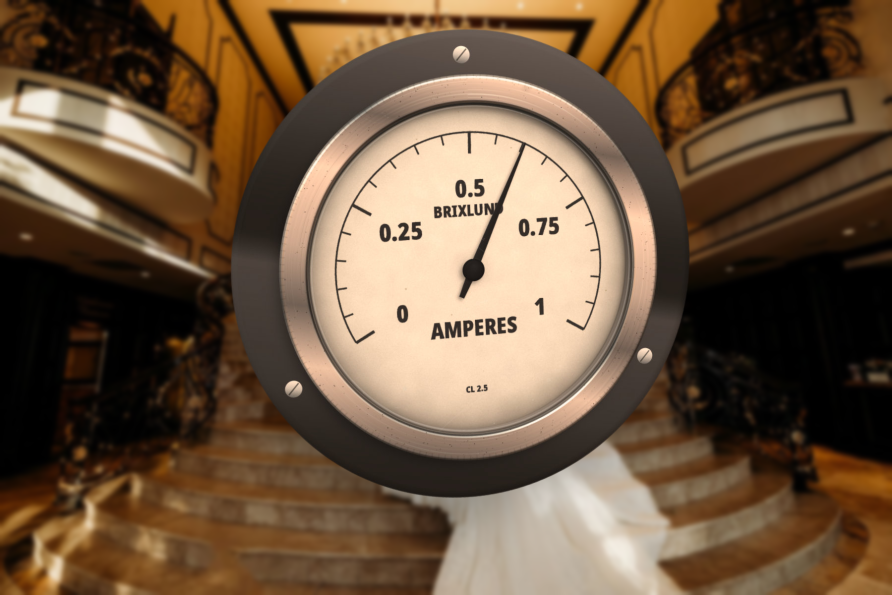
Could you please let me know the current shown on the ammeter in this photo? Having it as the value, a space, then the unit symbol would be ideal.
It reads 0.6 A
